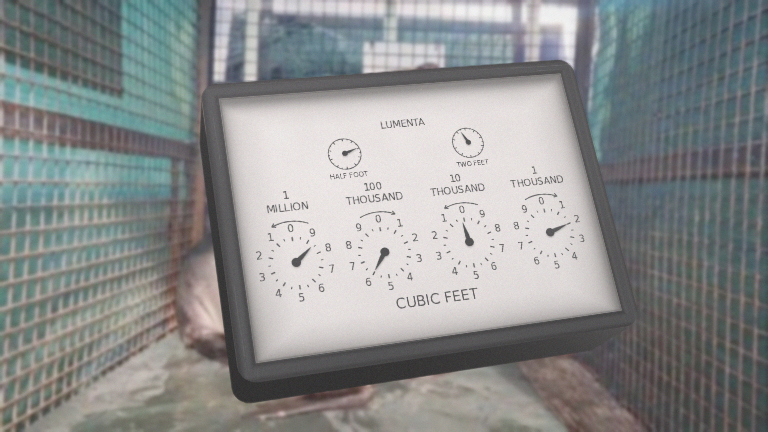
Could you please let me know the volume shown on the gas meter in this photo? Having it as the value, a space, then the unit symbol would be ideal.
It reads 860200 ft³
